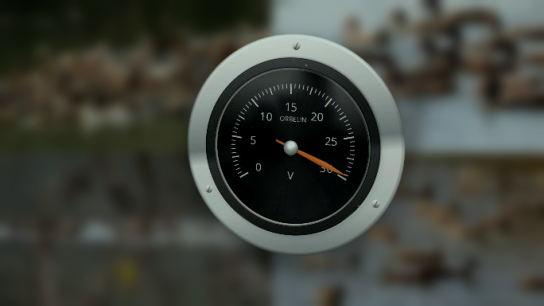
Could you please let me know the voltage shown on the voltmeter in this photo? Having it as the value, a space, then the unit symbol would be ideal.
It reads 29.5 V
